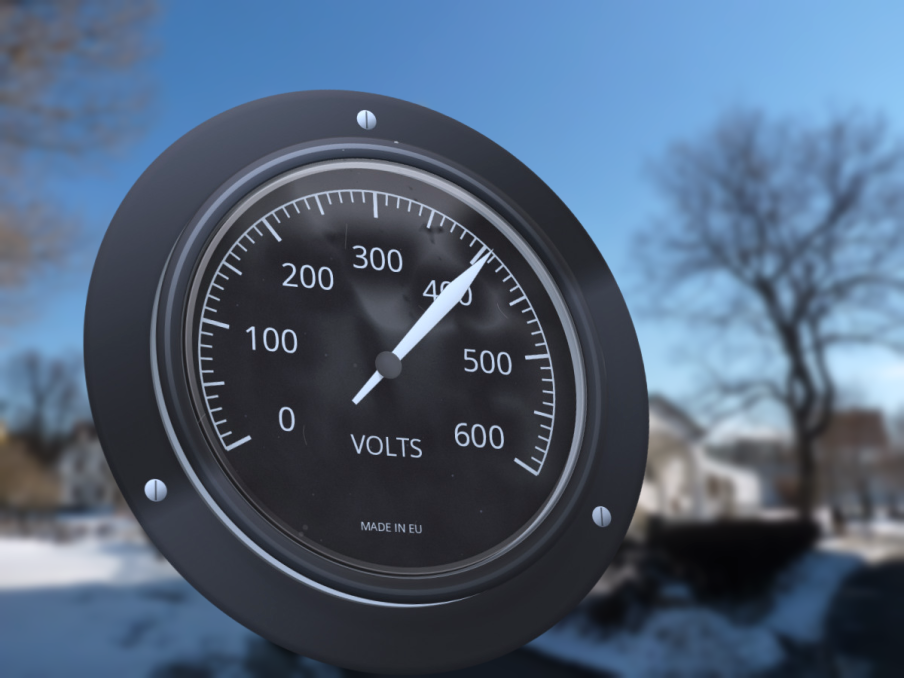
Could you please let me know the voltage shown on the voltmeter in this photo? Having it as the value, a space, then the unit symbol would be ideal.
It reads 405 V
